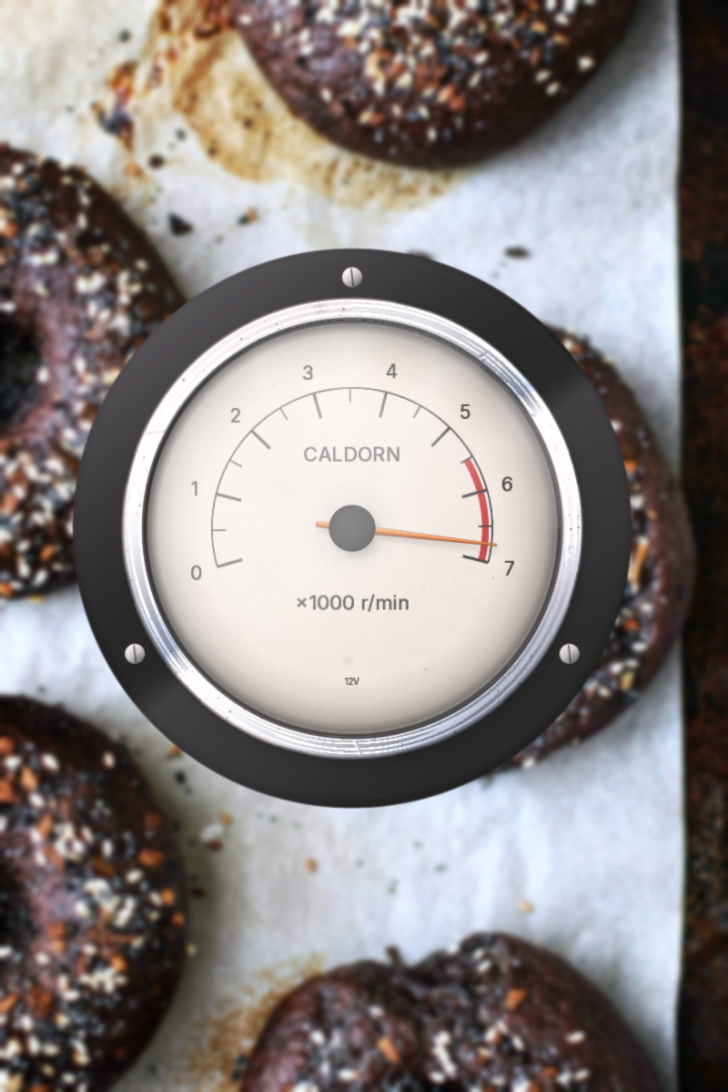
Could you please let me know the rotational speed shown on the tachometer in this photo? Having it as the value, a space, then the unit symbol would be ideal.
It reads 6750 rpm
